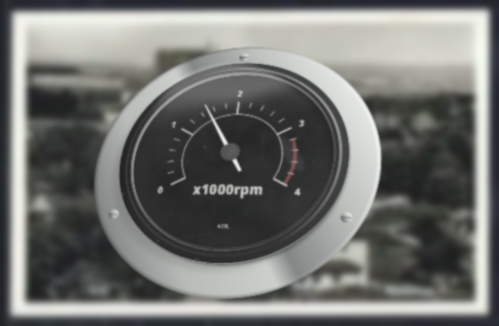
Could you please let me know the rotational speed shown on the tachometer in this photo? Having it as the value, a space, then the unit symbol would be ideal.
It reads 1500 rpm
